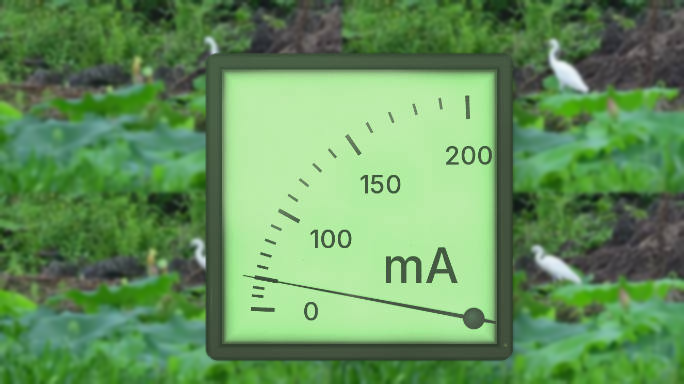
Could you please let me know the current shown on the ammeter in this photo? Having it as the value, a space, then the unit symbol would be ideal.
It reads 50 mA
